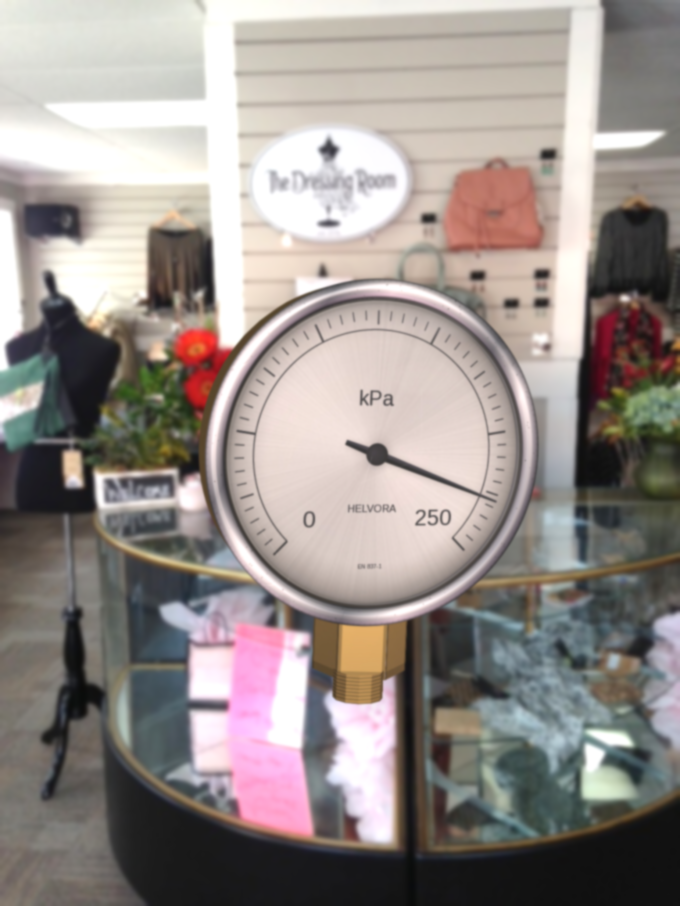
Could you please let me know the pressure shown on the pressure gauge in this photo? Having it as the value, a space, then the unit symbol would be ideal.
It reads 227.5 kPa
